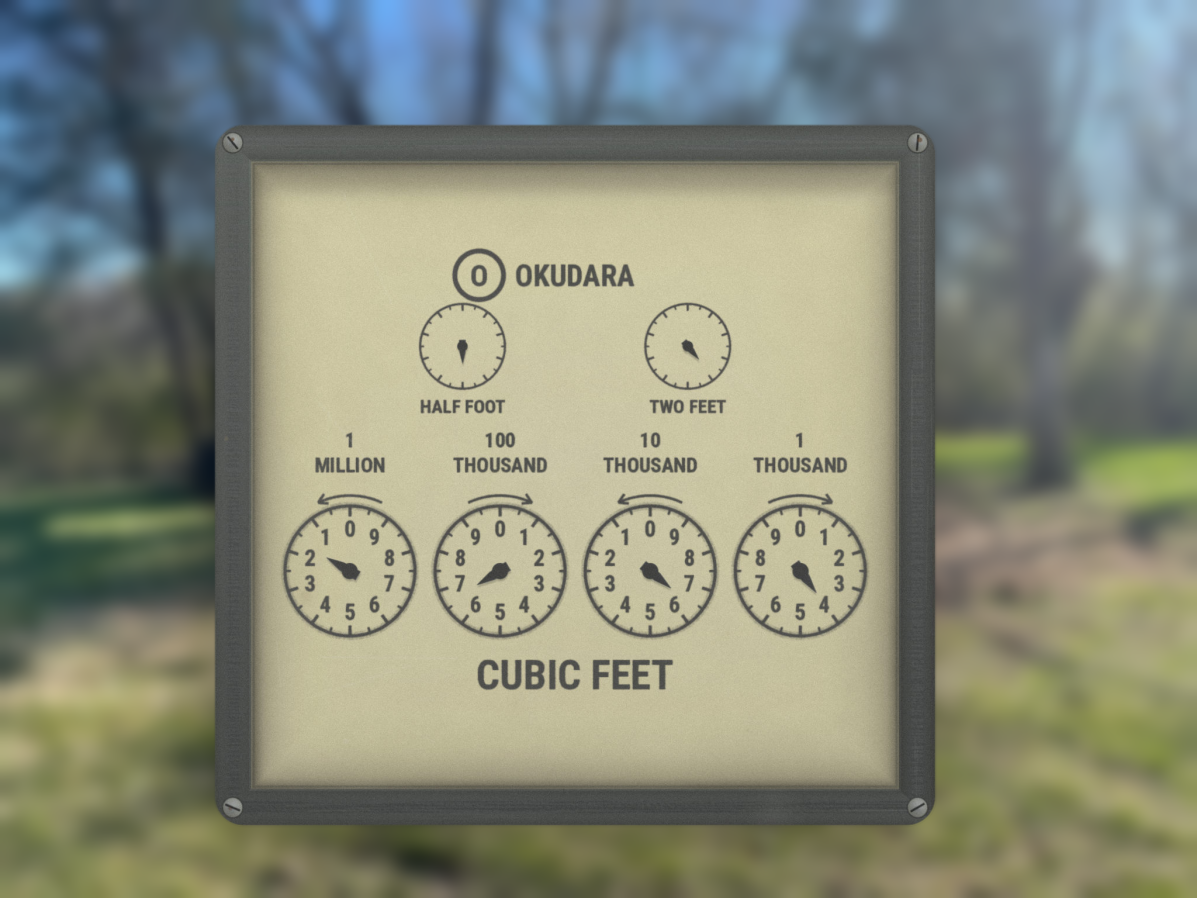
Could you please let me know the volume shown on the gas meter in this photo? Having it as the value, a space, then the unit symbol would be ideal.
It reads 166400 ft³
